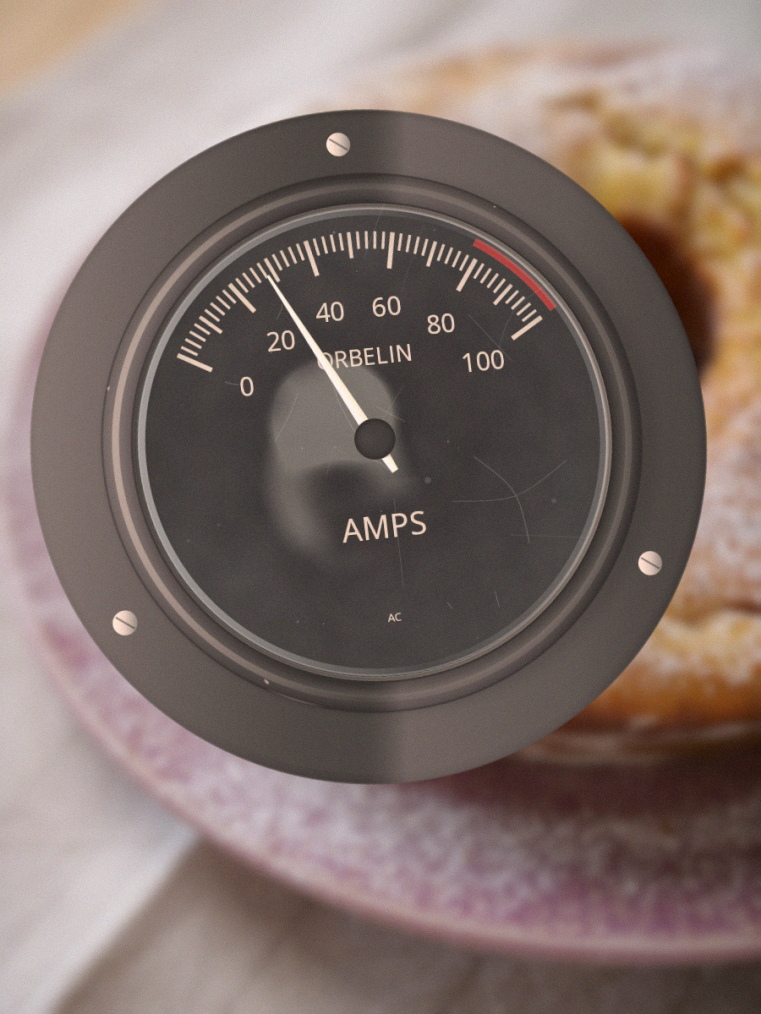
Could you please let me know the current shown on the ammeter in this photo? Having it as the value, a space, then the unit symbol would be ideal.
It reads 28 A
